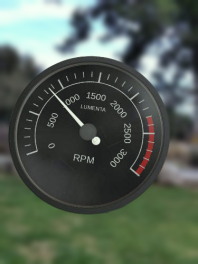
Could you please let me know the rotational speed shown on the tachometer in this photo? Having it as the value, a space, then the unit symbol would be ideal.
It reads 850 rpm
